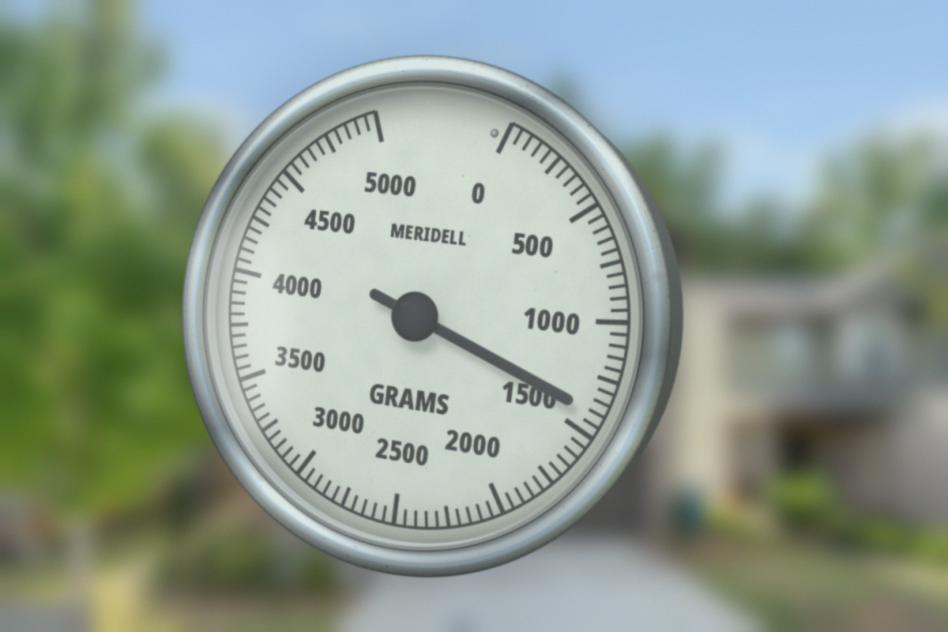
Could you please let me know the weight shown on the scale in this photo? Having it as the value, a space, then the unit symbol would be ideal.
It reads 1400 g
